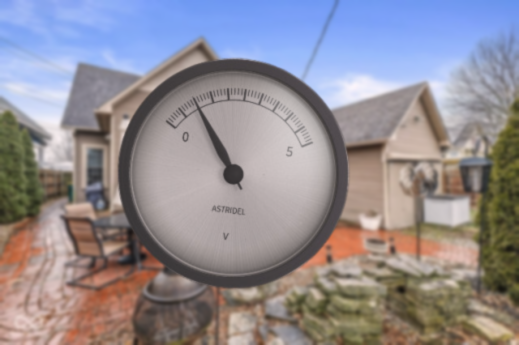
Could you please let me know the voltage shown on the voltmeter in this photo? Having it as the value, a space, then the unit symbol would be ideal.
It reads 1 V
